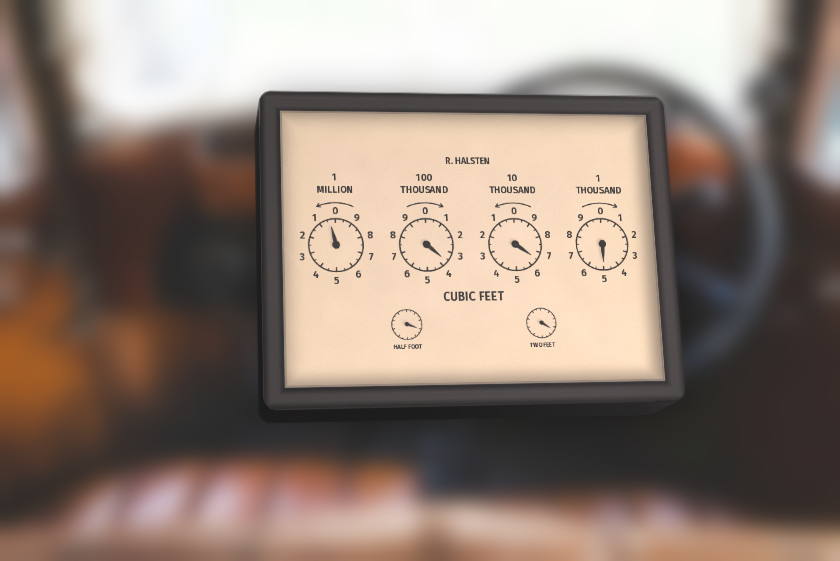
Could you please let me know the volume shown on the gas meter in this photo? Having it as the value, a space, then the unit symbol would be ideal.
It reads 36500 ft³
